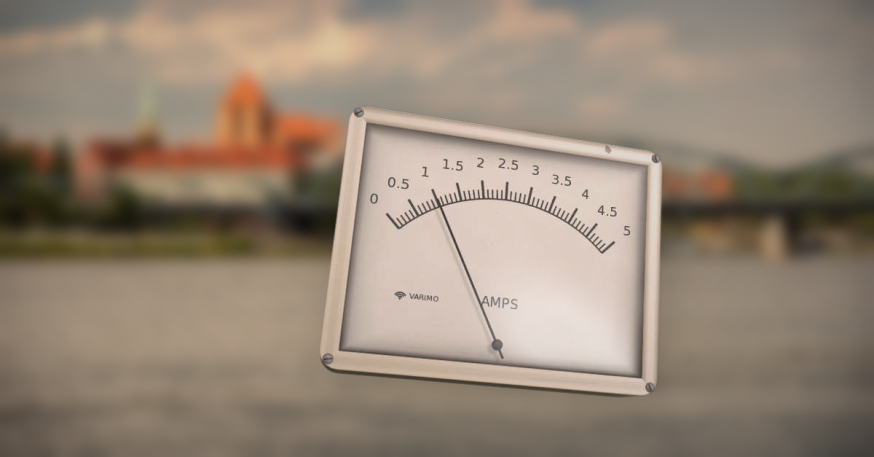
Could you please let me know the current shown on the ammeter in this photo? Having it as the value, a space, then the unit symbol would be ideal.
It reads 1 A
